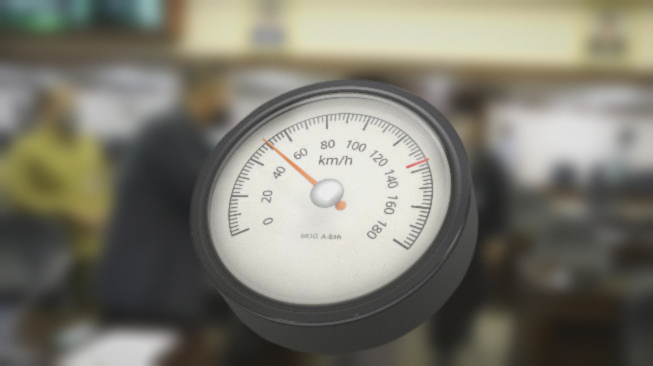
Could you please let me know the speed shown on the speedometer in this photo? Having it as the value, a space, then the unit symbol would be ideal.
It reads 50 km/h
